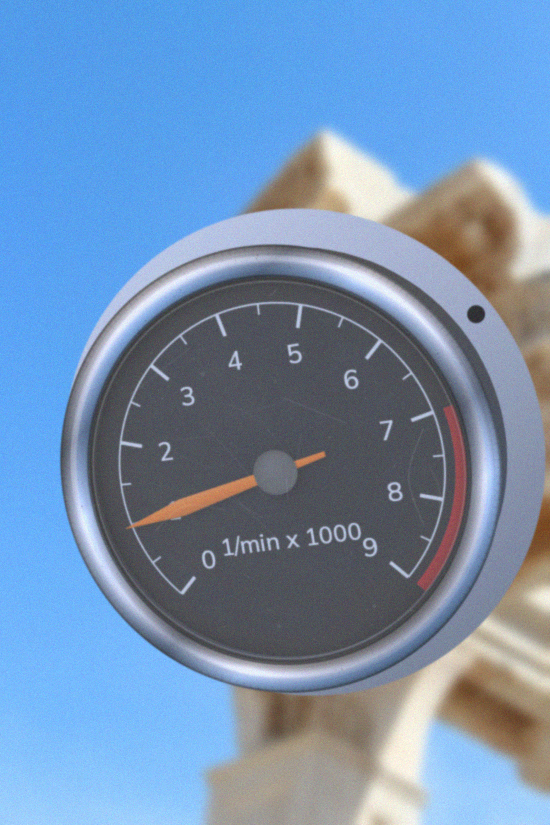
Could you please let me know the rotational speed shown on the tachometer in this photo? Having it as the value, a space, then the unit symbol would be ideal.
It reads 1000 rpm
